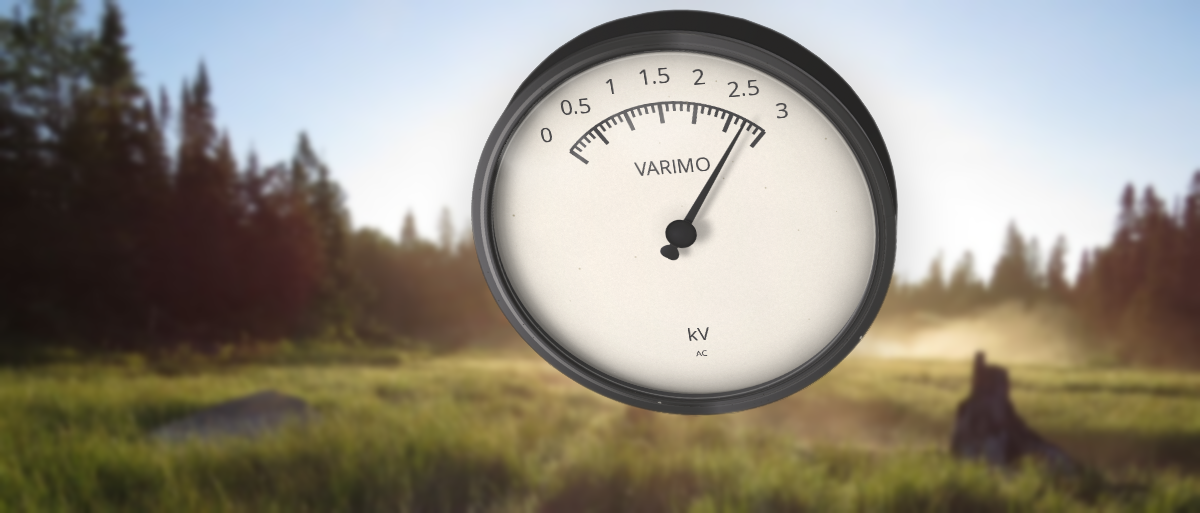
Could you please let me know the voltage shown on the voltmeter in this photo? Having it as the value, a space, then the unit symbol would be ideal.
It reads 2.7 kV
